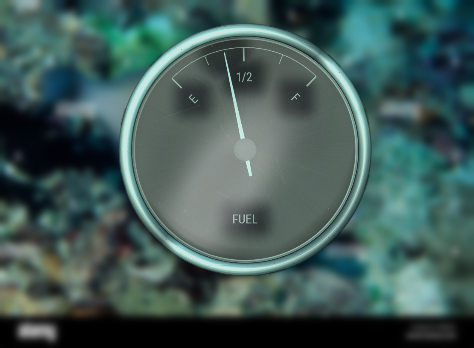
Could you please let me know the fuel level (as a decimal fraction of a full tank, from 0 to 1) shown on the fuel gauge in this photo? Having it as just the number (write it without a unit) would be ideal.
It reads 0.375
